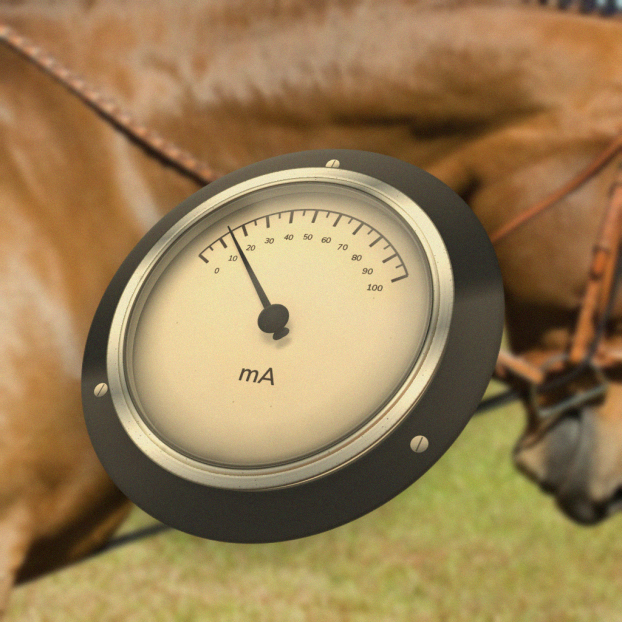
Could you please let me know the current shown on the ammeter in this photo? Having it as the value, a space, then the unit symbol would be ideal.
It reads 15 mA
